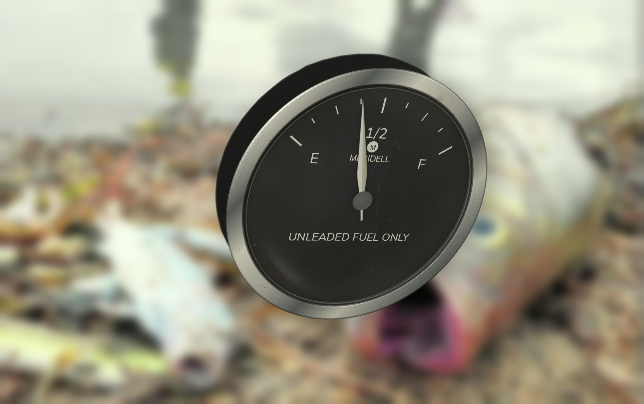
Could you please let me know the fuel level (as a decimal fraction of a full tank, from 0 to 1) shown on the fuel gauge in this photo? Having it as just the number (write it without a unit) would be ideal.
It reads 0.375
